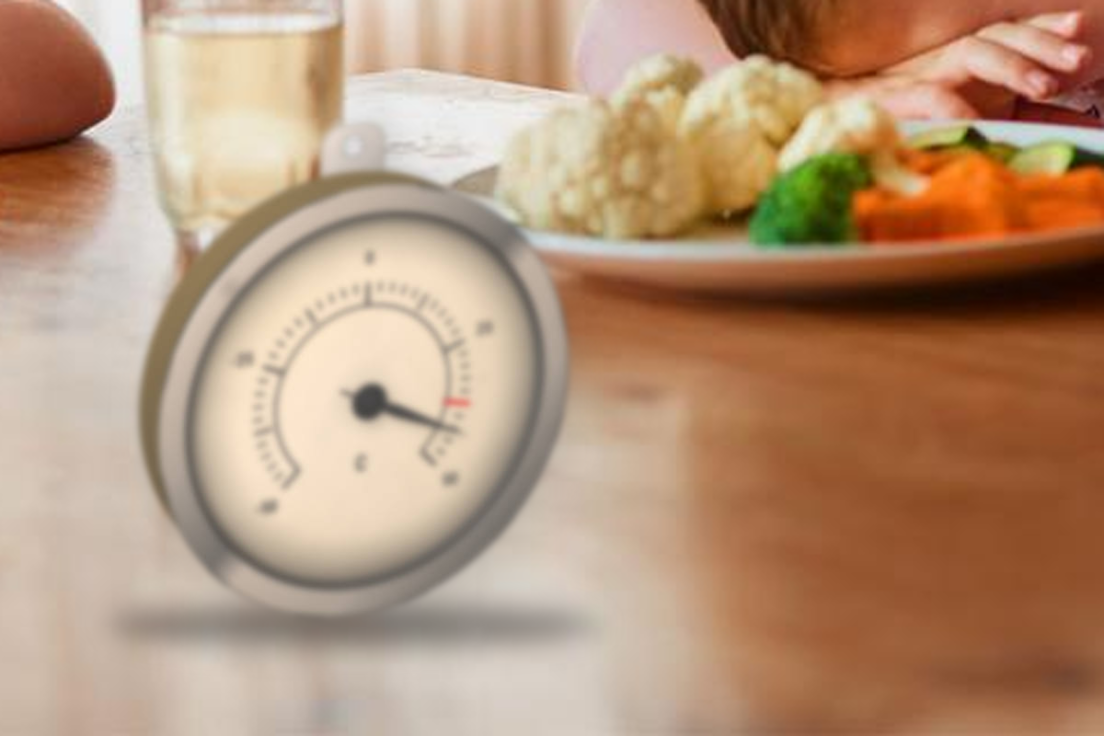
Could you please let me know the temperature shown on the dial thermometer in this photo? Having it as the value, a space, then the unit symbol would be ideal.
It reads 42.5 °C
